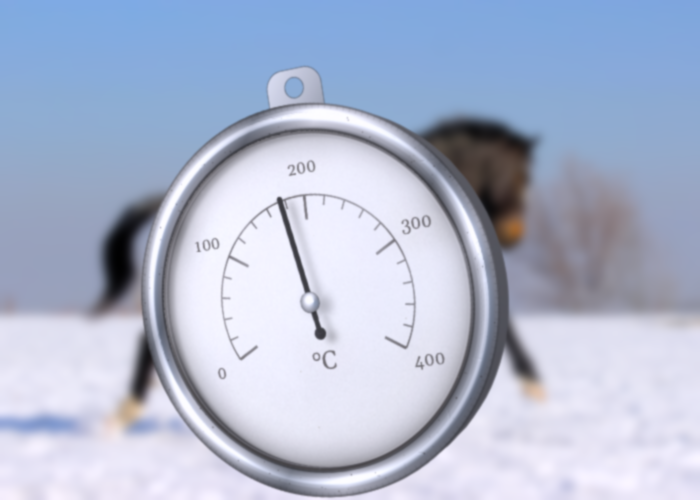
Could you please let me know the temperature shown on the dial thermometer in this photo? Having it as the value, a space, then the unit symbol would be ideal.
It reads 180 °C
